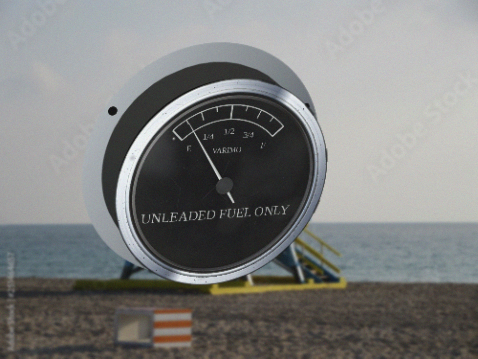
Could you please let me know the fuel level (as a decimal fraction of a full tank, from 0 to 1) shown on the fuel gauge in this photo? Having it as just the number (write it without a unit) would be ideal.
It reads 0.125
